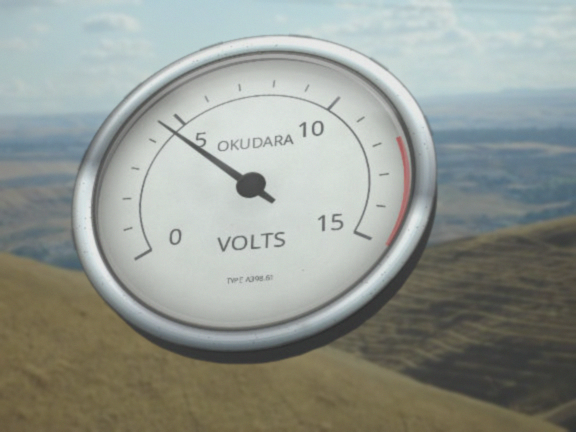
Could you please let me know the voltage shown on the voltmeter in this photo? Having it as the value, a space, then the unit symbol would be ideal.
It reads 4.5 V
